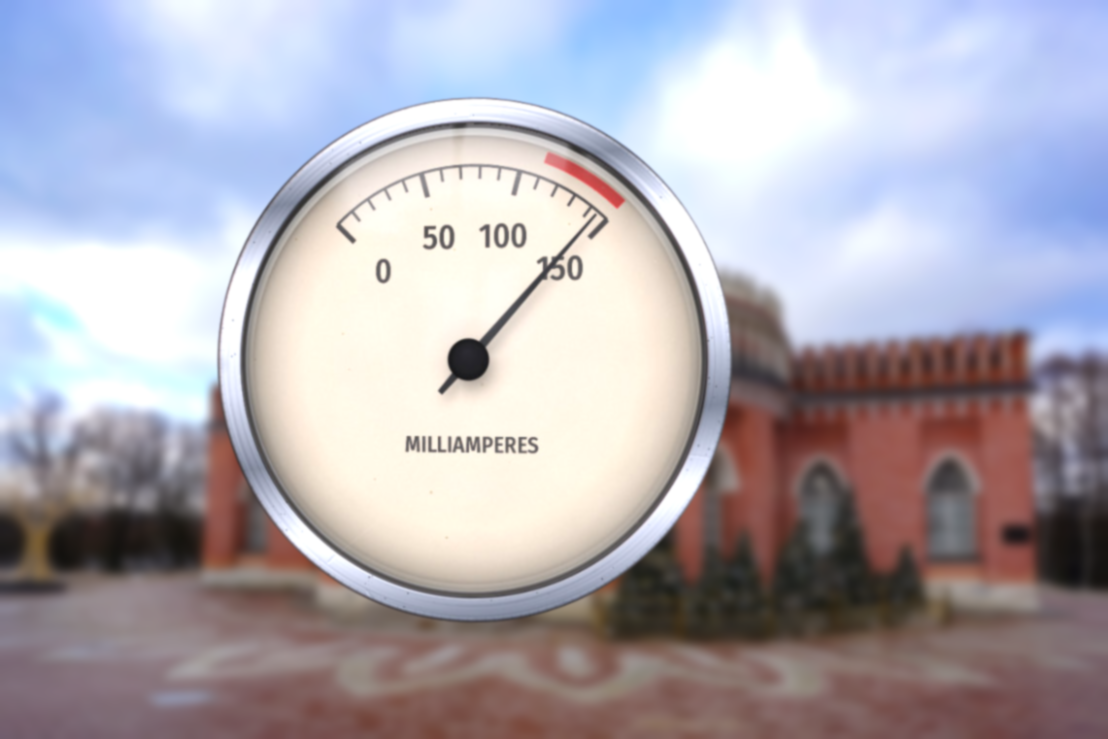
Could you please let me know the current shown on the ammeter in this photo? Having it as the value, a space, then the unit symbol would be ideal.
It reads 145 mA
